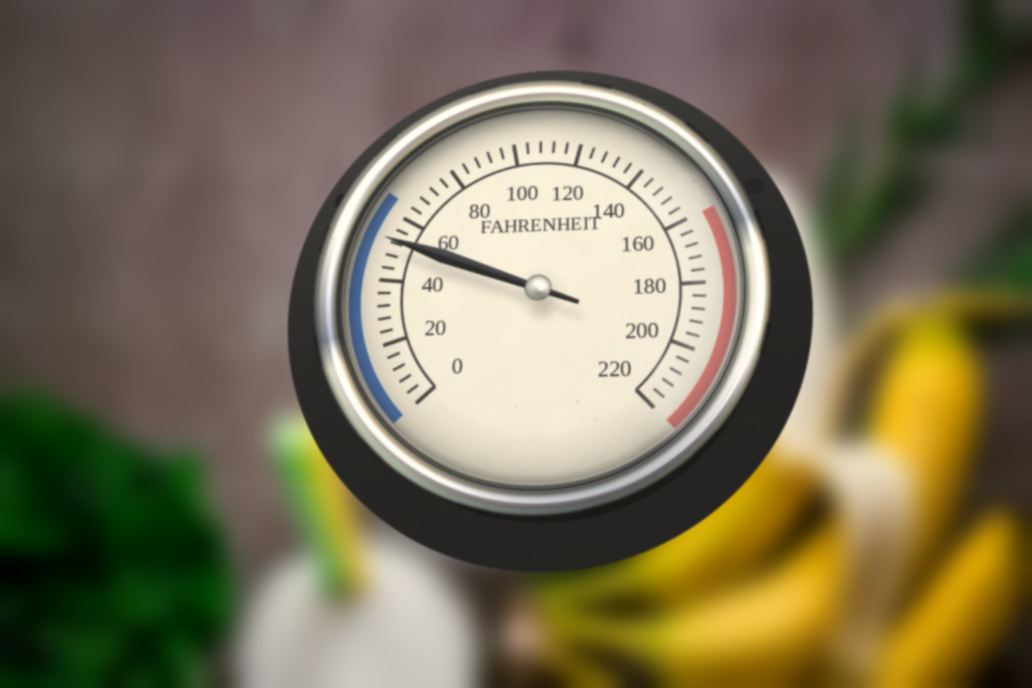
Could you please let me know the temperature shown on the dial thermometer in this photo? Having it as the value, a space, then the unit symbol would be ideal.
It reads 52 °F
